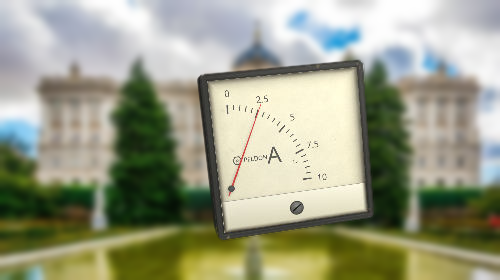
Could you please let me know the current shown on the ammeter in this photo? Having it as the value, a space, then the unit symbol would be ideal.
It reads 2.5 A
